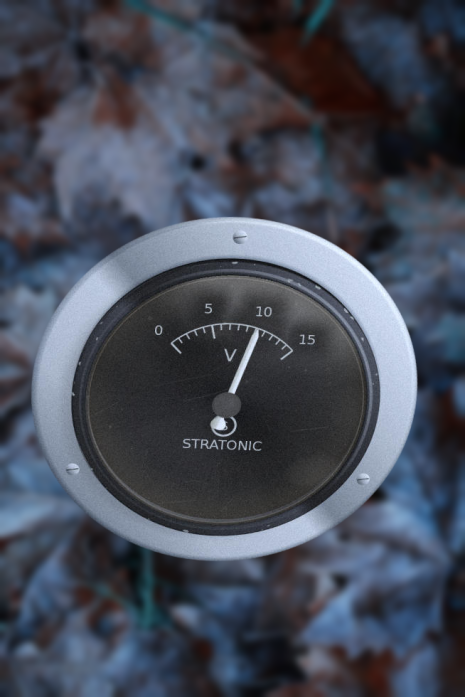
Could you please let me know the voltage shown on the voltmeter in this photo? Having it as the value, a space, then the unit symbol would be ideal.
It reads 10 V
